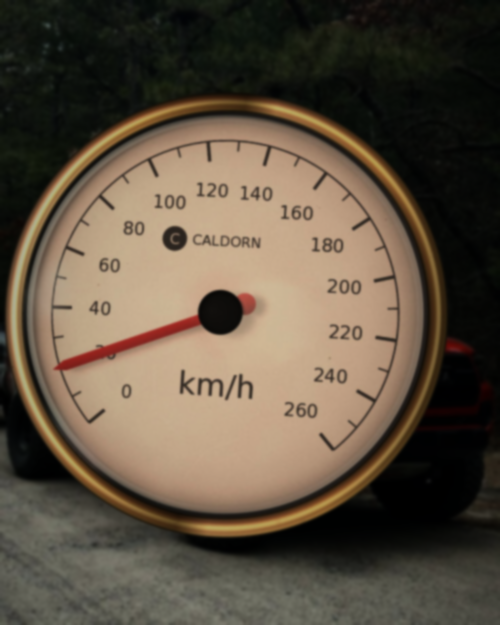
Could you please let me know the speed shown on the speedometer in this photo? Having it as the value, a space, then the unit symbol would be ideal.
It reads 20 km/h
